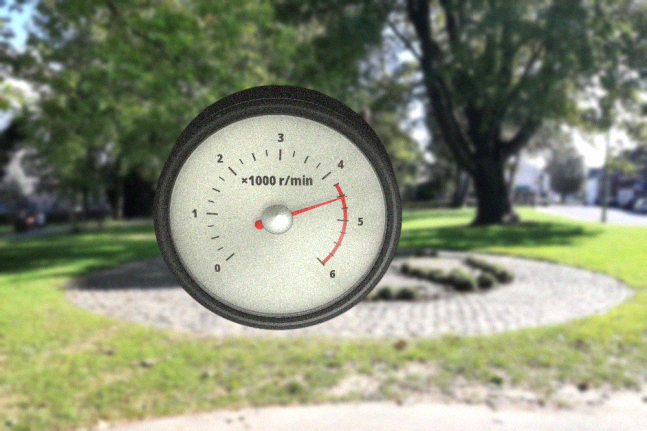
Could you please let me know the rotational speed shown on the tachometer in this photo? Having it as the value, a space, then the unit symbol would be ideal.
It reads 4500 rpm
